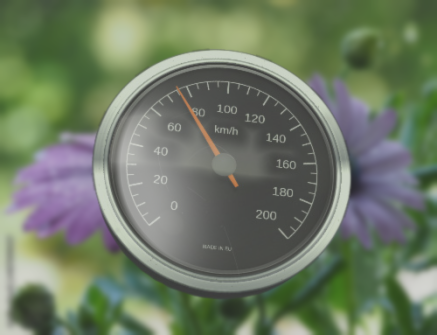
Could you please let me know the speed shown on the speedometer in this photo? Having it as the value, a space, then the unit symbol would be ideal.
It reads 75 km/h
